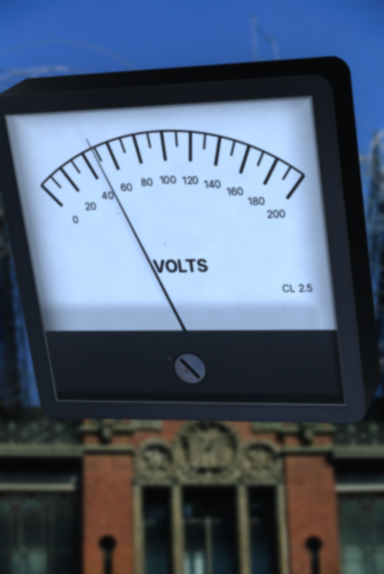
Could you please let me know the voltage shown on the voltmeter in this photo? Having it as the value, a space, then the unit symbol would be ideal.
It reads 50 V
